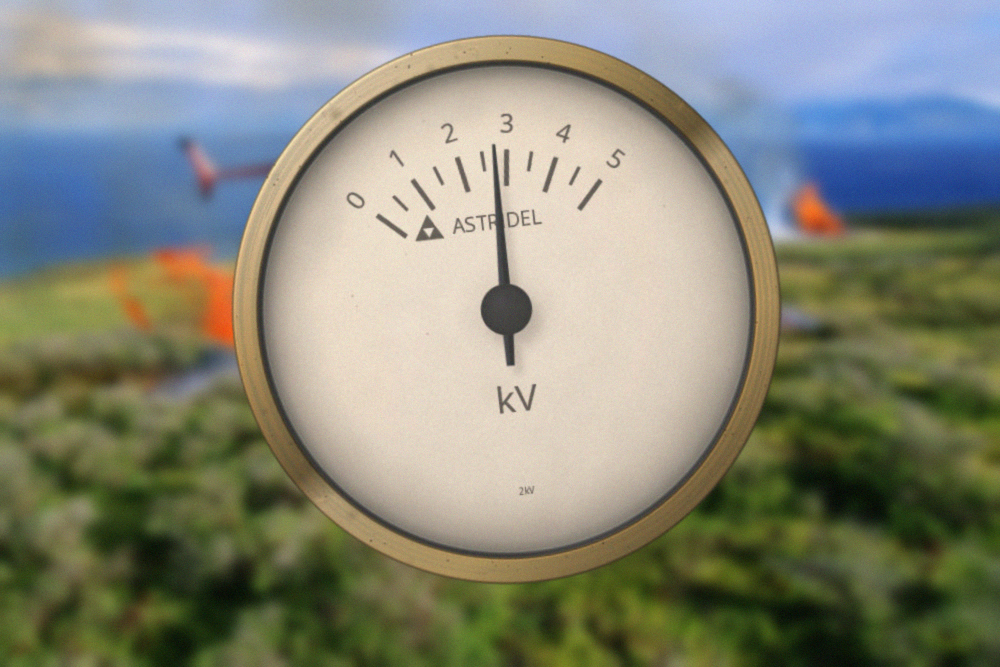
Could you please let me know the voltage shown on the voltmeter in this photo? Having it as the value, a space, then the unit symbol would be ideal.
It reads 2.75 kV
